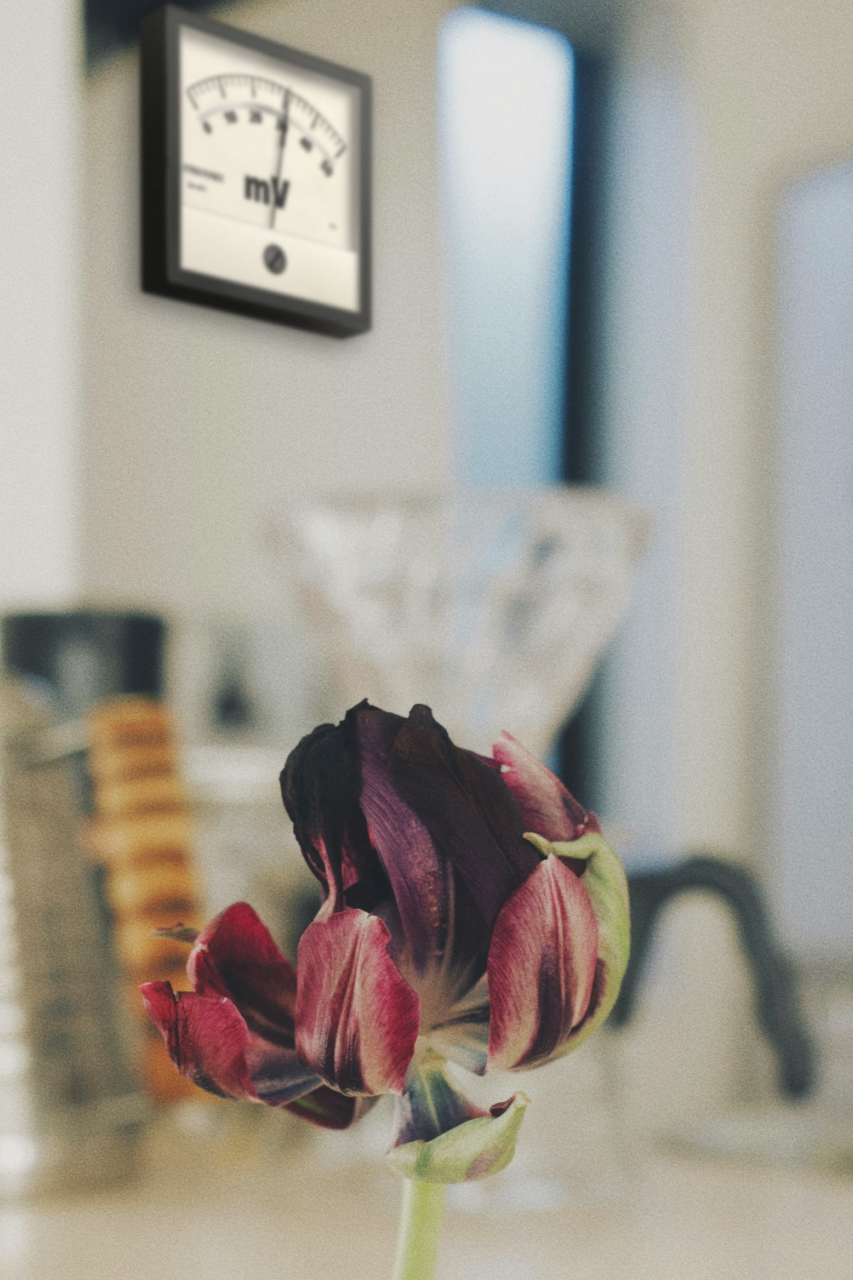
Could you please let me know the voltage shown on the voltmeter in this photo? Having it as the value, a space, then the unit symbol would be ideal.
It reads 30 mV
